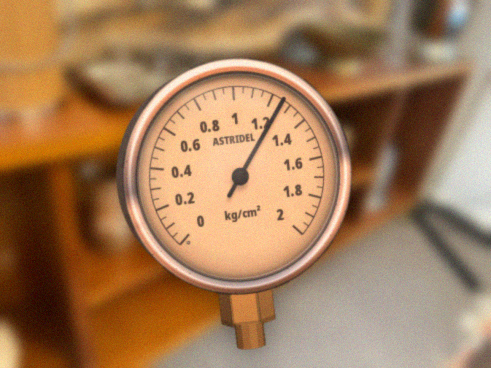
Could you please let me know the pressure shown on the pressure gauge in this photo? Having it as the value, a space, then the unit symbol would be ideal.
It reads 1.25 kg/cm²
